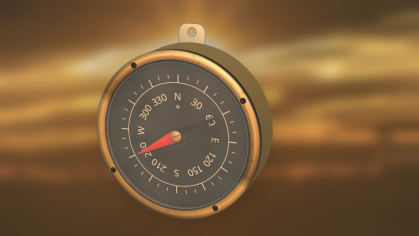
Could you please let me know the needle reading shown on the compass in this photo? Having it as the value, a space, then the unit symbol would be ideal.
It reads 240 °
